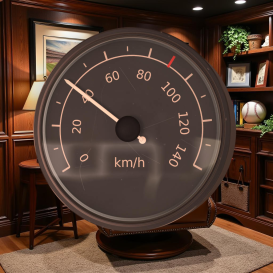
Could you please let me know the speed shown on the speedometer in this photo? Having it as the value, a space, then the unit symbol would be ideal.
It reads 40 km/h
